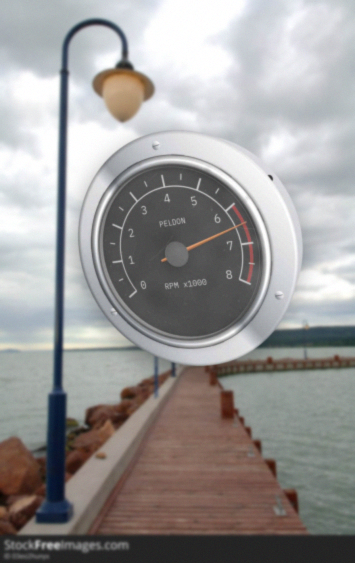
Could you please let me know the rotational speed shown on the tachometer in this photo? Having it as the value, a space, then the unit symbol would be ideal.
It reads 6500 rpm
